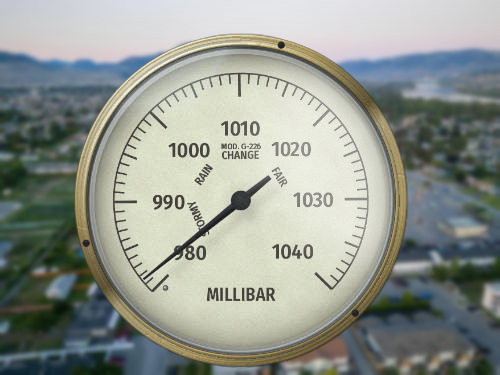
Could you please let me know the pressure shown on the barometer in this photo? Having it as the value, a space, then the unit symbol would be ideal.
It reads 981.5 mbar
